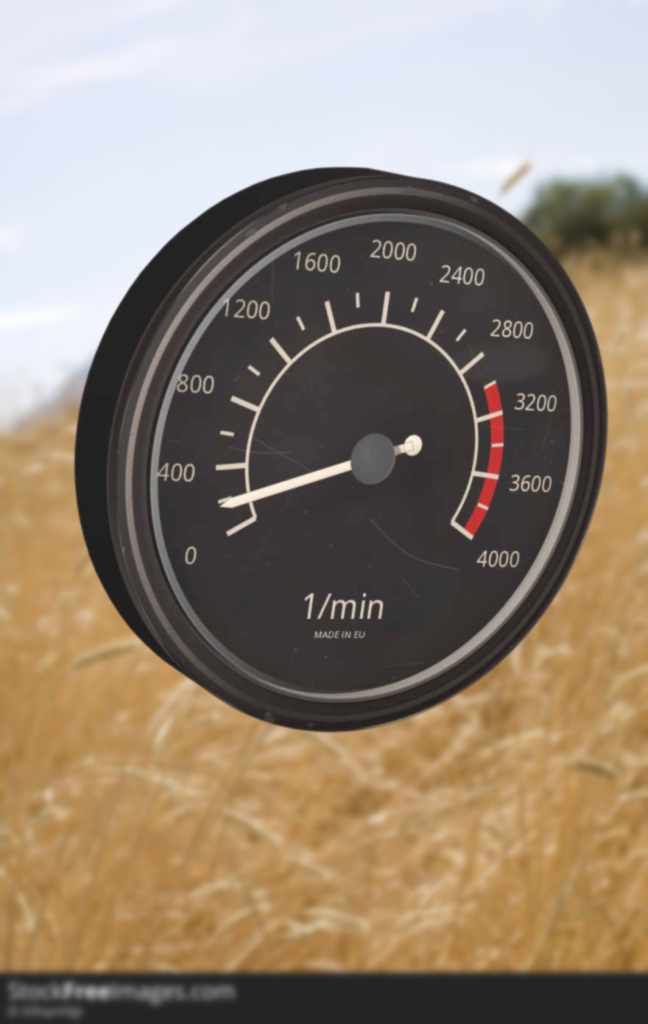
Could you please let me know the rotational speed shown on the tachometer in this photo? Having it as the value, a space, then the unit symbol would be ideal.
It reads 200 rpm
